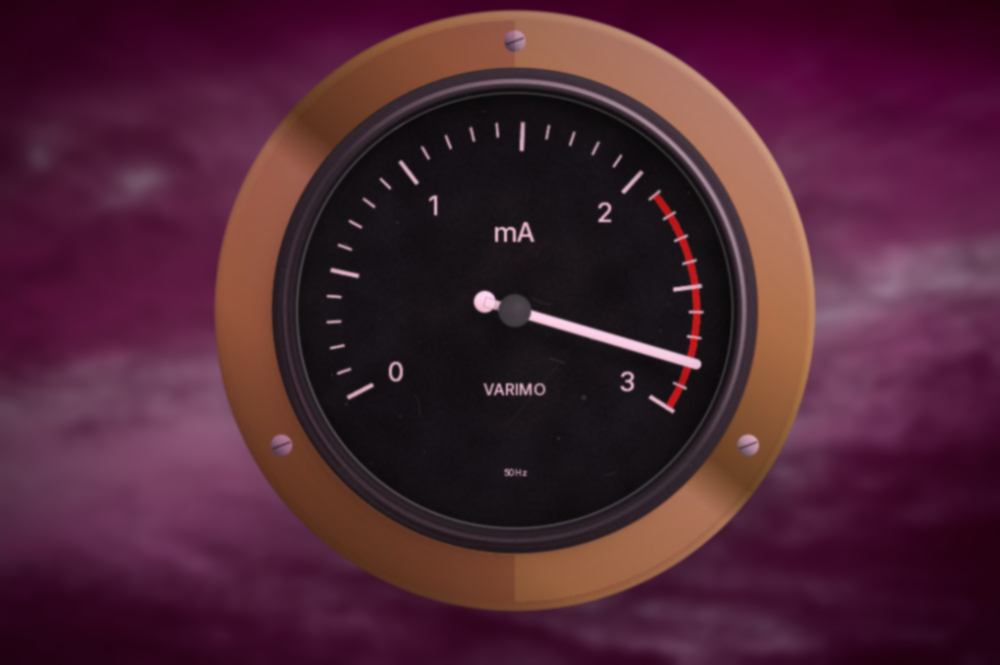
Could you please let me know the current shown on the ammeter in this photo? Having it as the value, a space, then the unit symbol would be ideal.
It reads 2.8 mA
